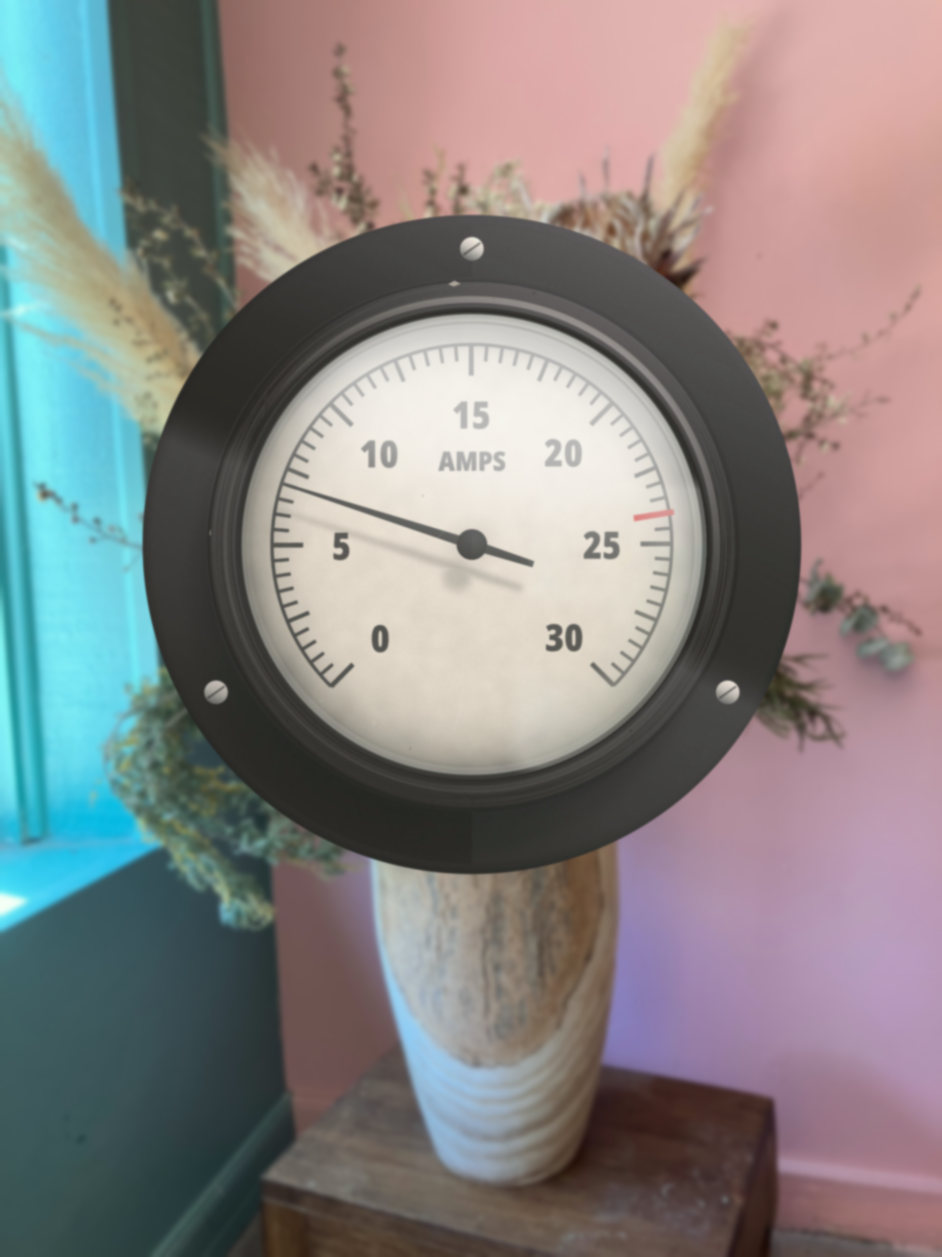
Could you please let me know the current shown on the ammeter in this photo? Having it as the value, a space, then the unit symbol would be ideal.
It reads 7 A
